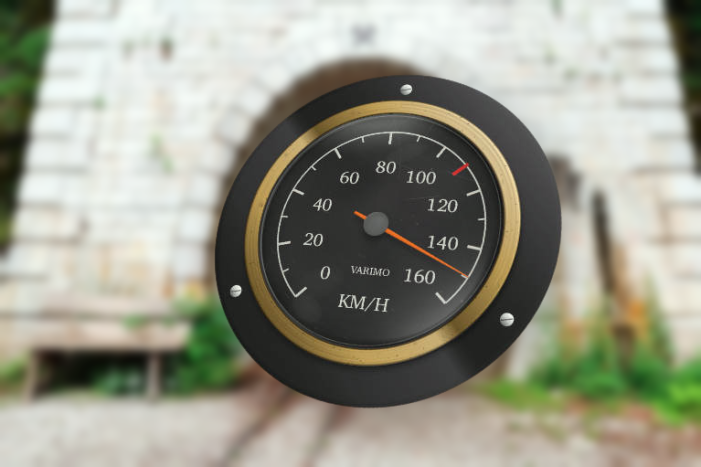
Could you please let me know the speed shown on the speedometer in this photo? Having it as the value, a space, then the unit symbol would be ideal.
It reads 150 km/h
